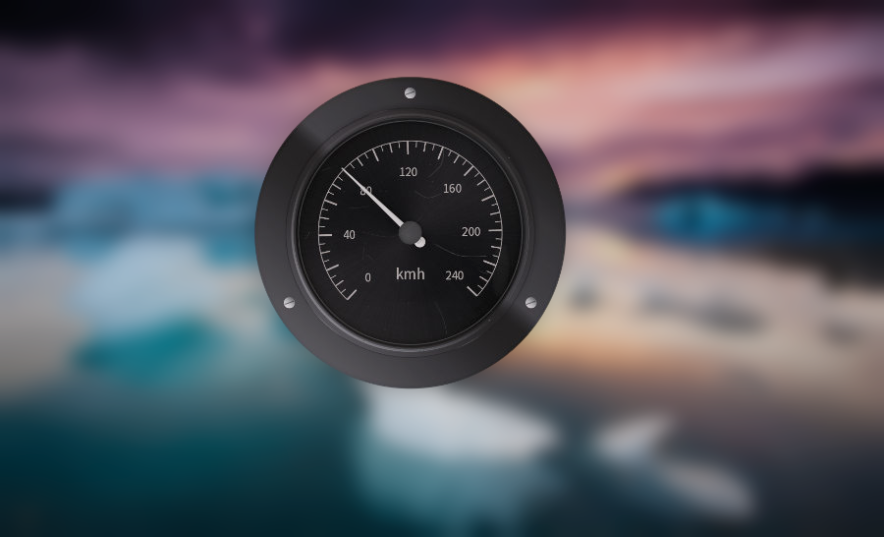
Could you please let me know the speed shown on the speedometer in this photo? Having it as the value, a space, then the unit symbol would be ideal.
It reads 80 km/h
